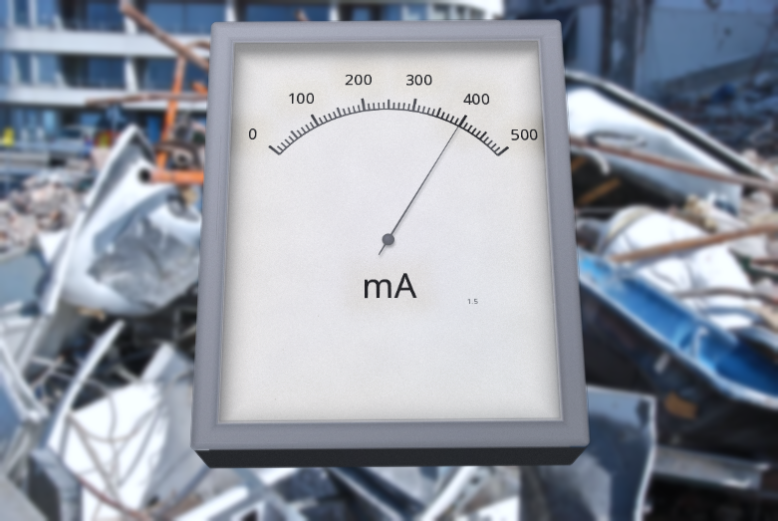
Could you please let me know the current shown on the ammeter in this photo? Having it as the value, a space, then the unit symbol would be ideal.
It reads 400 mA
